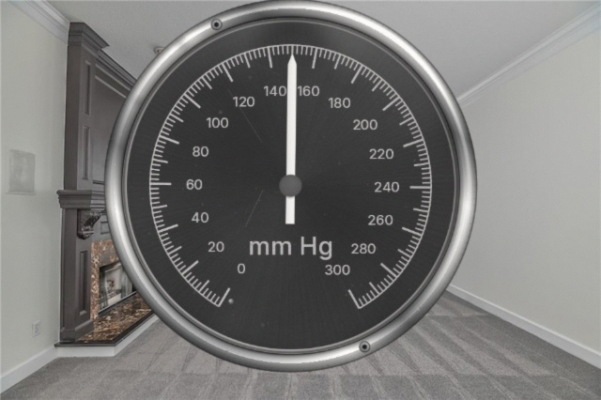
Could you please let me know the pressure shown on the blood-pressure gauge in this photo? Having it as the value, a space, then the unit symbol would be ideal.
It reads 150 mmHg
